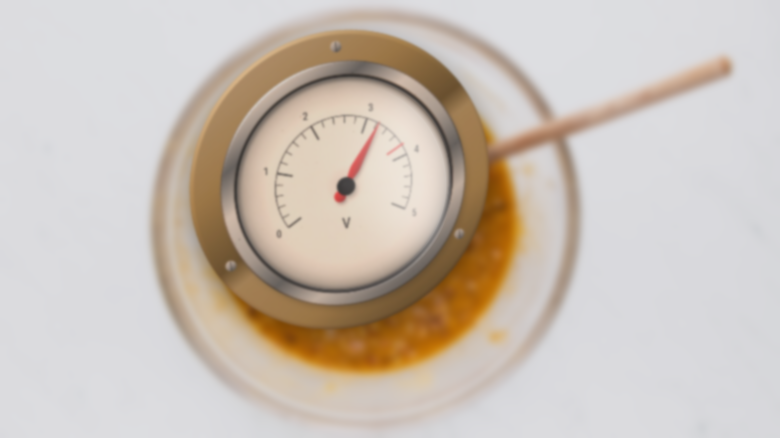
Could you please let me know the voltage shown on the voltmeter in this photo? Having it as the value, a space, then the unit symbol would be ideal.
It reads 3.2 V
